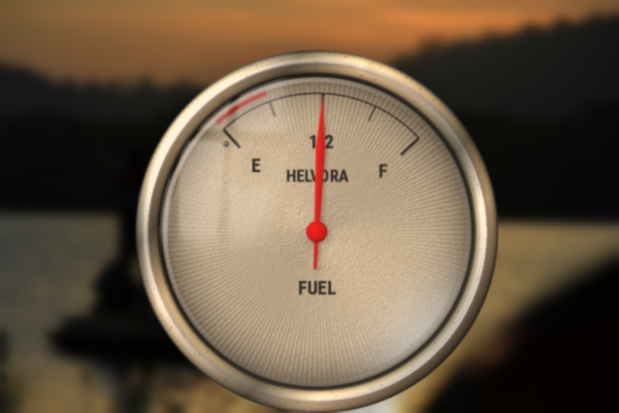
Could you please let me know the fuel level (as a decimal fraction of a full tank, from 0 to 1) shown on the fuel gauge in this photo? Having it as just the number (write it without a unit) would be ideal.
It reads 0.5
